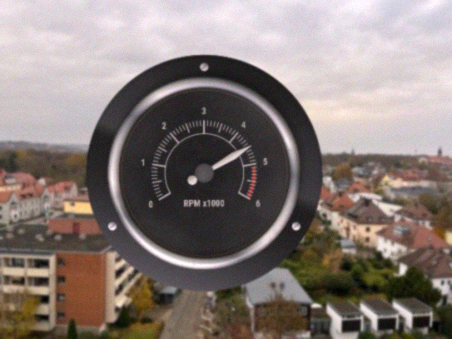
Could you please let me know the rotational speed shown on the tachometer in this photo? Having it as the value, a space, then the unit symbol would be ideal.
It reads 4500 rpm
